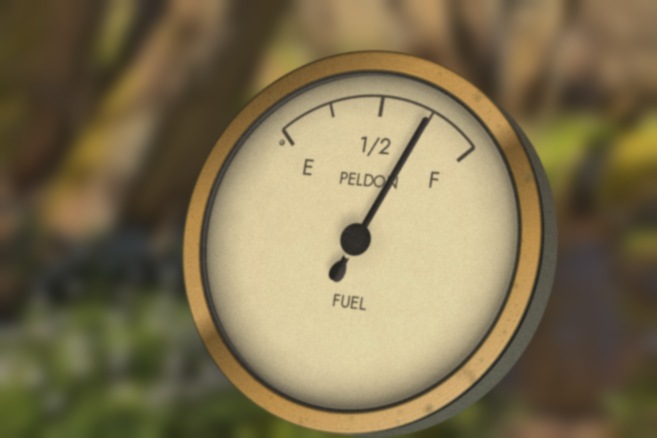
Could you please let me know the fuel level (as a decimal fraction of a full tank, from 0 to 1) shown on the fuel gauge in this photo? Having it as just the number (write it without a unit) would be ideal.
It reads 0.75
